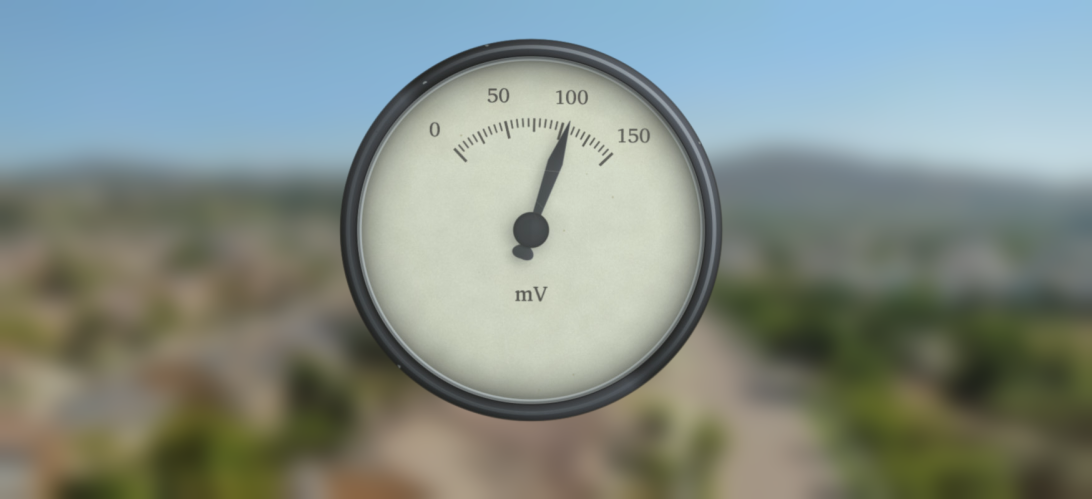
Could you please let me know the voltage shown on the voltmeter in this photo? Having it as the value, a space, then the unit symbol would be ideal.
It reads 105 mV
